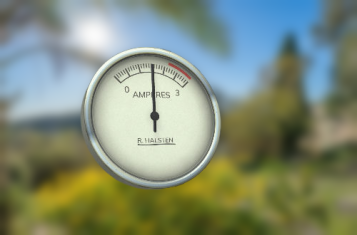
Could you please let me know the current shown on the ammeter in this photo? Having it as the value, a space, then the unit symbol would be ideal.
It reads 1.5 A
